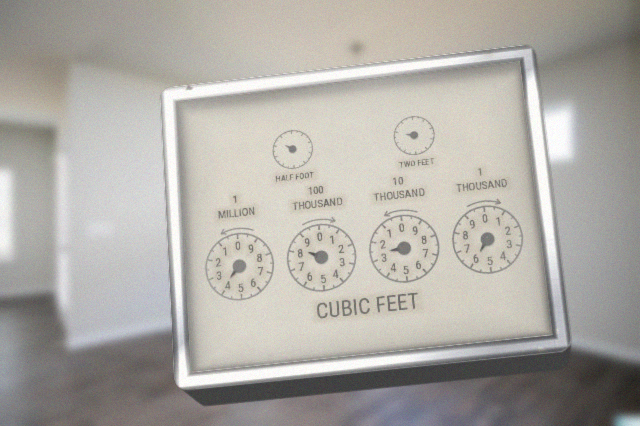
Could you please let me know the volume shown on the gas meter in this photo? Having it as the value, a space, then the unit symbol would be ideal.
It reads 382600 ft³
